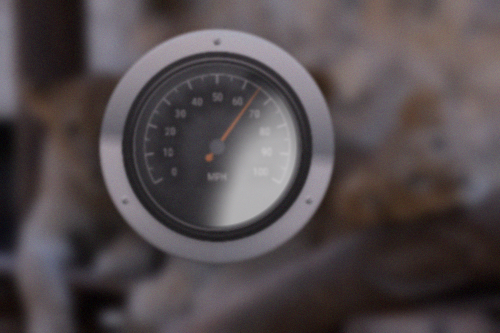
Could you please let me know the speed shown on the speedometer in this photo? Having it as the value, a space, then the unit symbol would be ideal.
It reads 65 mph
